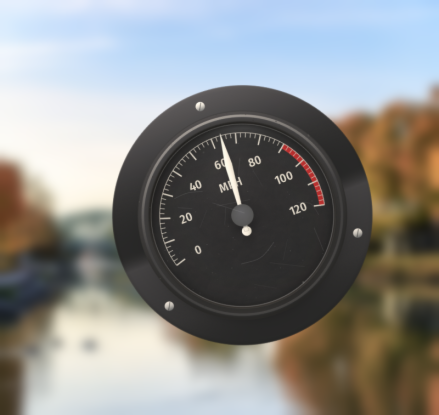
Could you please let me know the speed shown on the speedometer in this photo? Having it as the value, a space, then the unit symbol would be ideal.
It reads 64 mph
